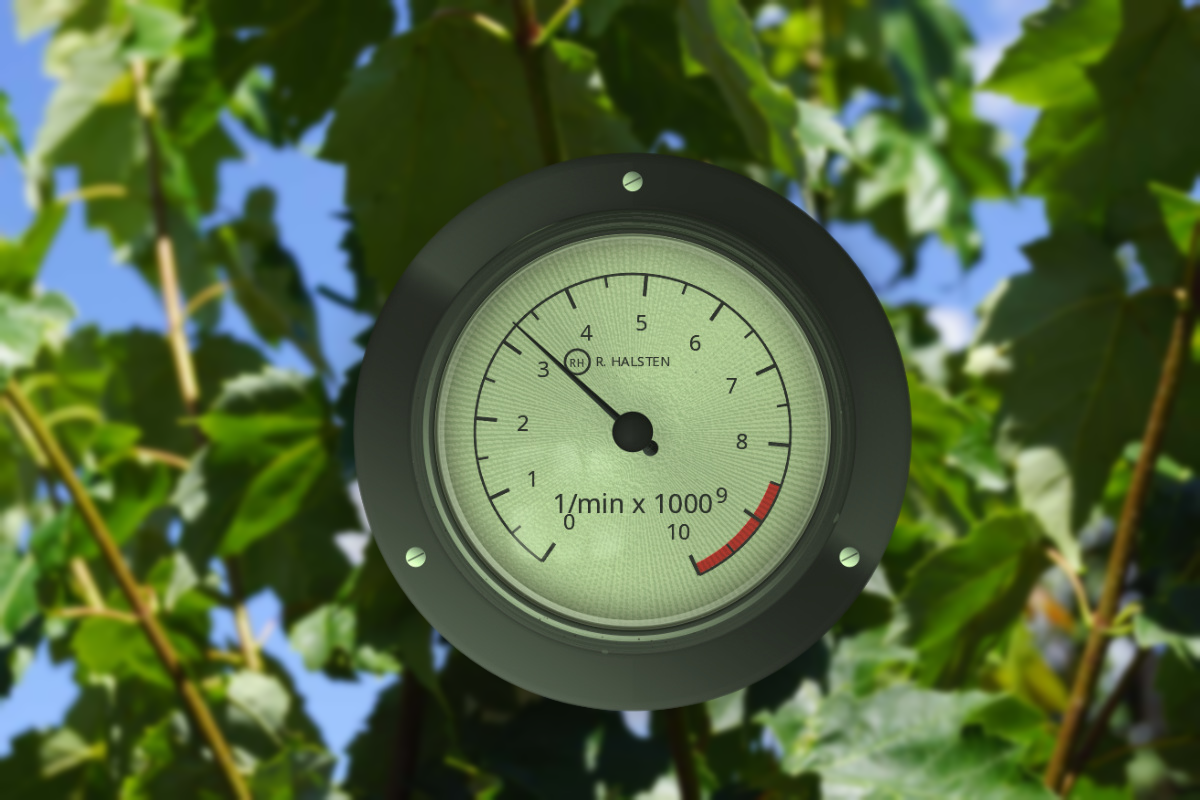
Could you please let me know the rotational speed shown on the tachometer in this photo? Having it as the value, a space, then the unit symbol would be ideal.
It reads 3250 rpm
